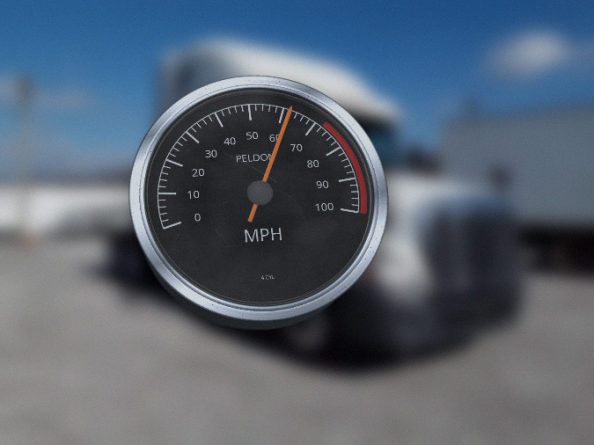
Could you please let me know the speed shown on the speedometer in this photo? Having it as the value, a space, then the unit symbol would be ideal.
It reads 62 mph
